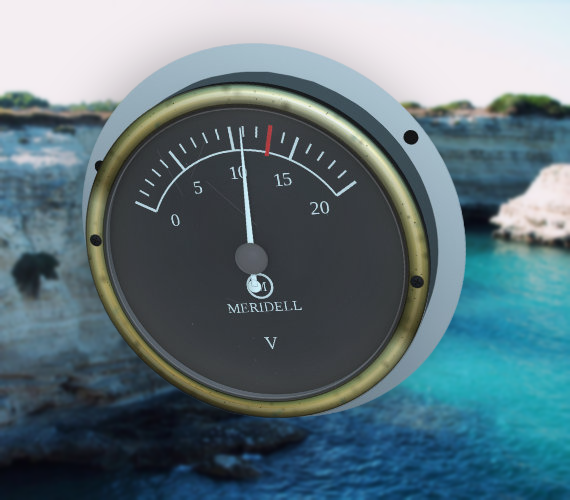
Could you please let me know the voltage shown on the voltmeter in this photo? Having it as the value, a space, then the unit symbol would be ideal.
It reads 11 V
